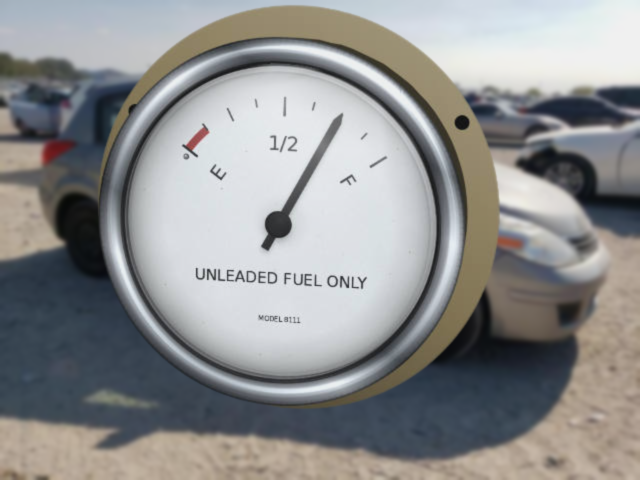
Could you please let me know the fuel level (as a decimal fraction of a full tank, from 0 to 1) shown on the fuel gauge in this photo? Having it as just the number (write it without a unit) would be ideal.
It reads 0.75
